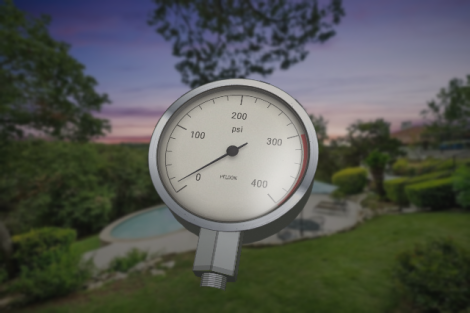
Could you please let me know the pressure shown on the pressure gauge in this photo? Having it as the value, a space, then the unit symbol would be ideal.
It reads 10 psi
